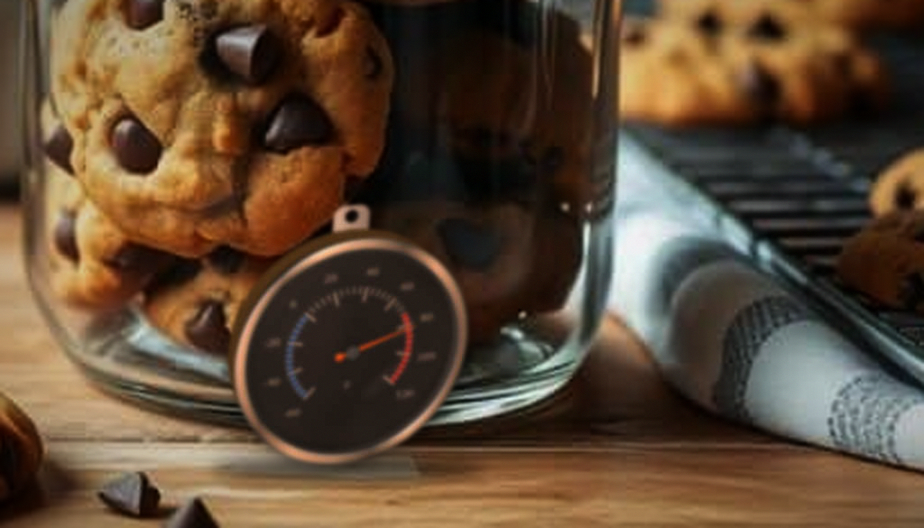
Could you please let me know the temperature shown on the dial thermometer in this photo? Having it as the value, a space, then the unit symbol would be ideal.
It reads 80 °F
